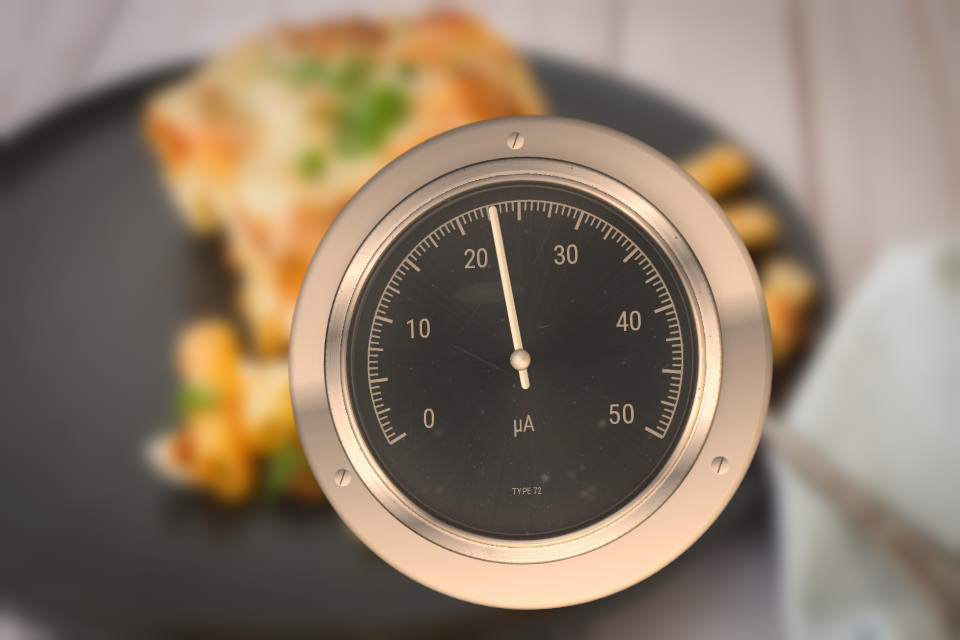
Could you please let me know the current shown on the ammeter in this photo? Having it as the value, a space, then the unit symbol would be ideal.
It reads 23 µA
